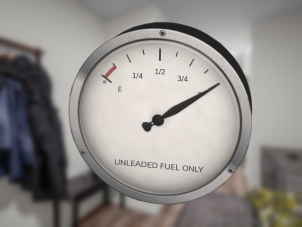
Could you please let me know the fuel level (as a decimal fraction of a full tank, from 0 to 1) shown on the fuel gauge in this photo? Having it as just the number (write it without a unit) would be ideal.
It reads 1
